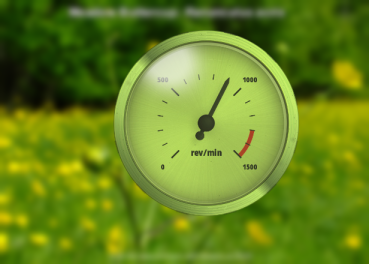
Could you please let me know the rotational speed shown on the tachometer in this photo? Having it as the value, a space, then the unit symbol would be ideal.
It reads 900 rpm
